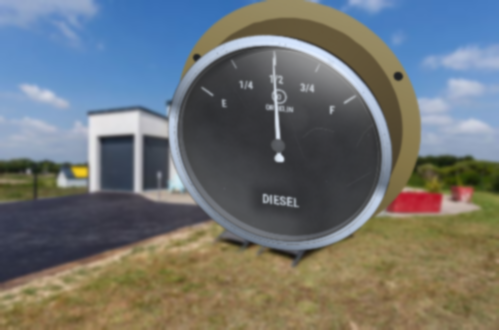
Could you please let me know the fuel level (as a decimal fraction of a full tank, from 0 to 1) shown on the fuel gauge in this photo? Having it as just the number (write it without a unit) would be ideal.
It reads 0.5
